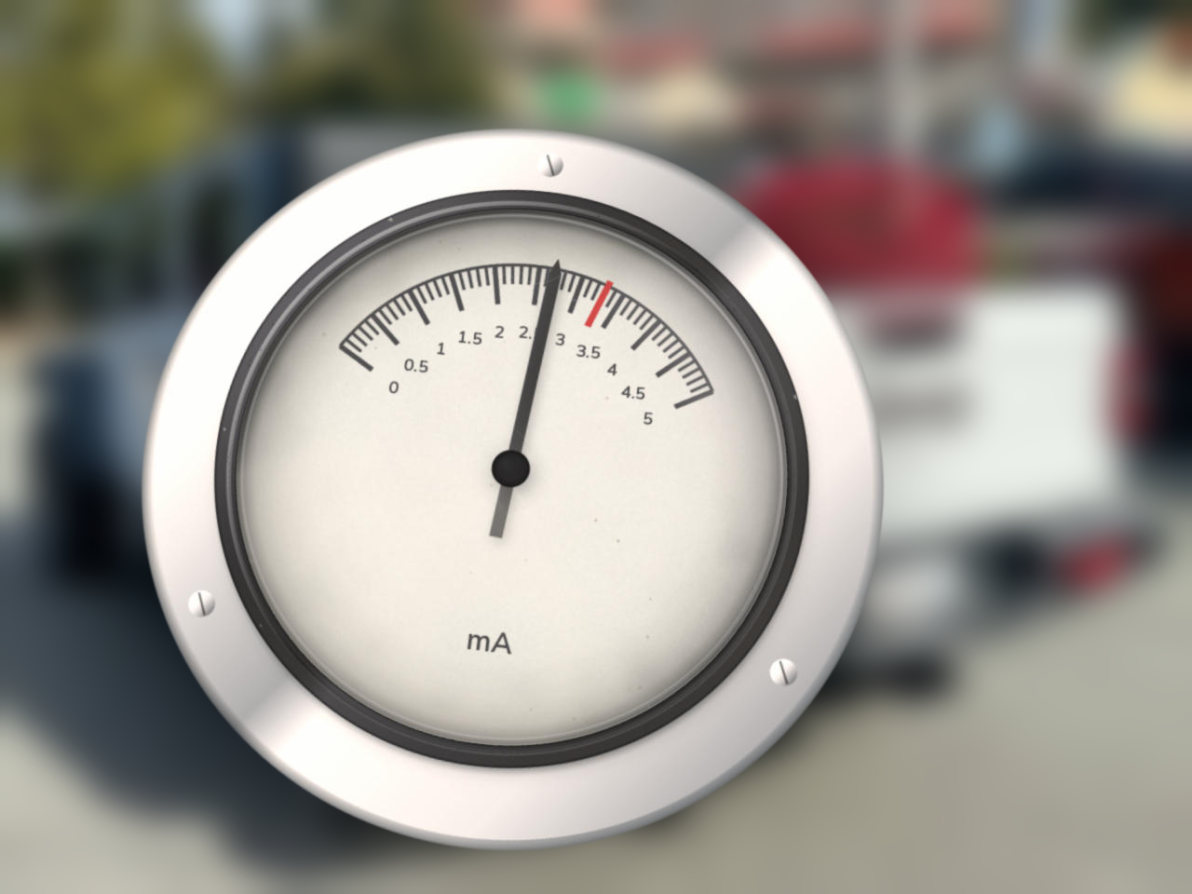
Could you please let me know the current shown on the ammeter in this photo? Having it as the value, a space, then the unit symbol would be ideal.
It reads 2.7 mA
